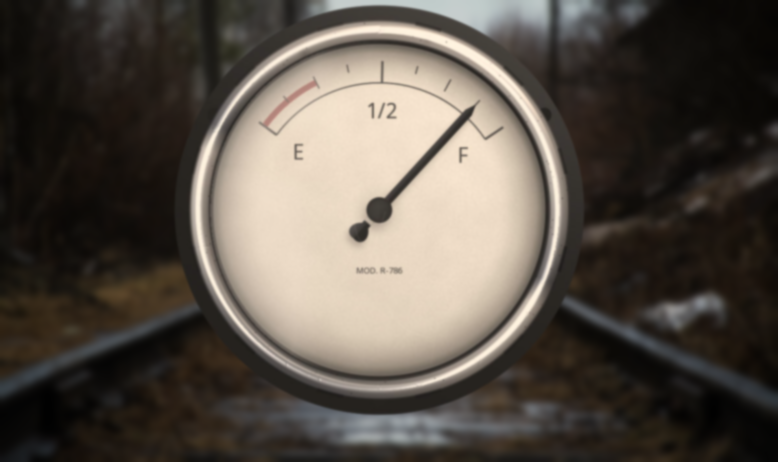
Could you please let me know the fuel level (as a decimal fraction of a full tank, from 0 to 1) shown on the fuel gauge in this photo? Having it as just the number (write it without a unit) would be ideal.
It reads 0.875
